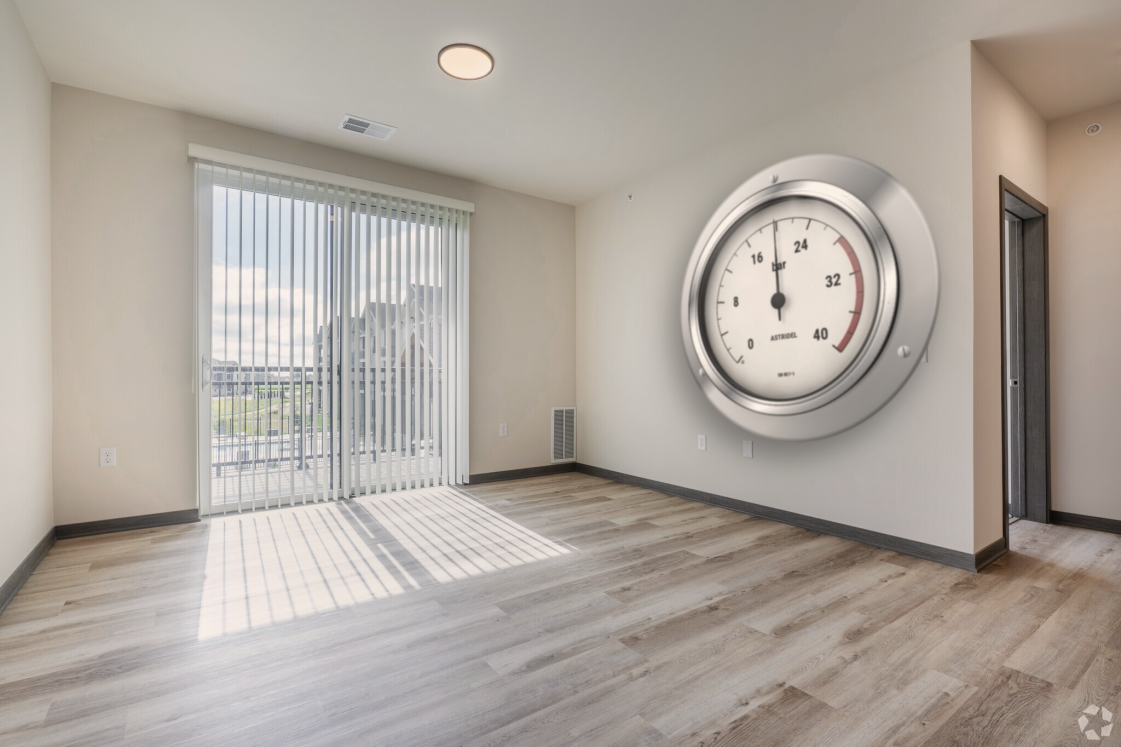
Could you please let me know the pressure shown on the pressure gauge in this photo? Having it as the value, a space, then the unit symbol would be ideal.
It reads 20 bar
